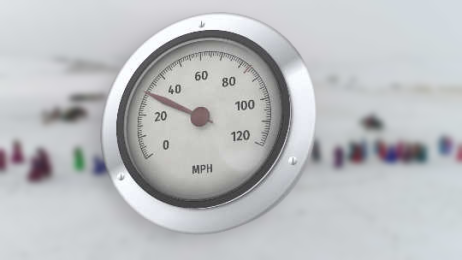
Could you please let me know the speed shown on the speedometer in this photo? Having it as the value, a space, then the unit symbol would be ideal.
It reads 30 mph
